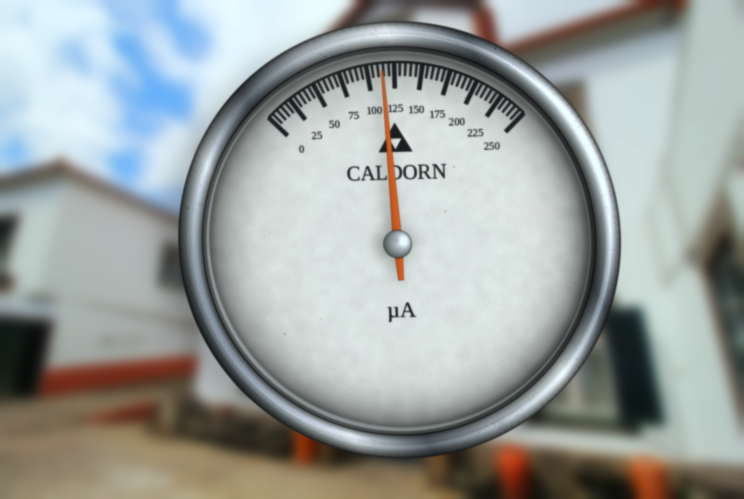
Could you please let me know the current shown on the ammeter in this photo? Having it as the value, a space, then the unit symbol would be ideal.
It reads 115 µA
